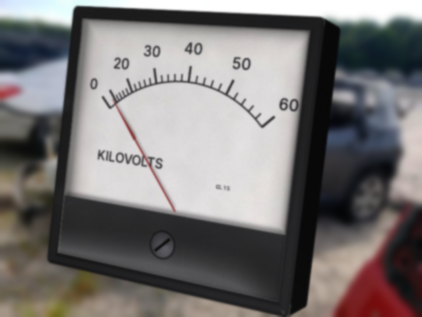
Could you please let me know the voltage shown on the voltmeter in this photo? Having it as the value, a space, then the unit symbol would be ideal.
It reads 10 kV
